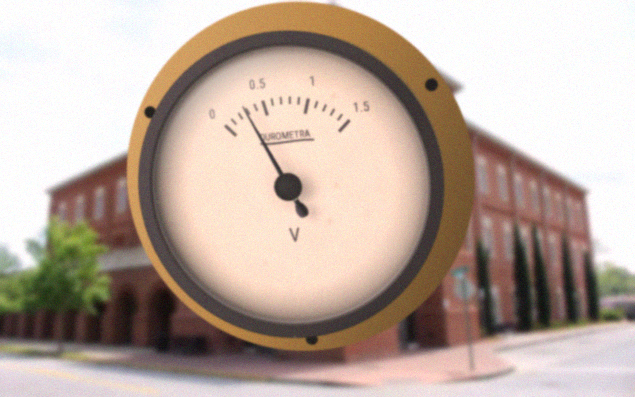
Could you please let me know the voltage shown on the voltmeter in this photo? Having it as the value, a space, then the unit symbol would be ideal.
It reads 0.3 V
